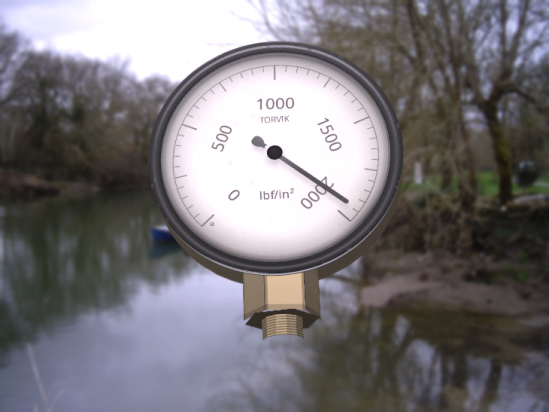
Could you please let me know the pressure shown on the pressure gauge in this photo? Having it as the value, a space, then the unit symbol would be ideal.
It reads 1950 psi
